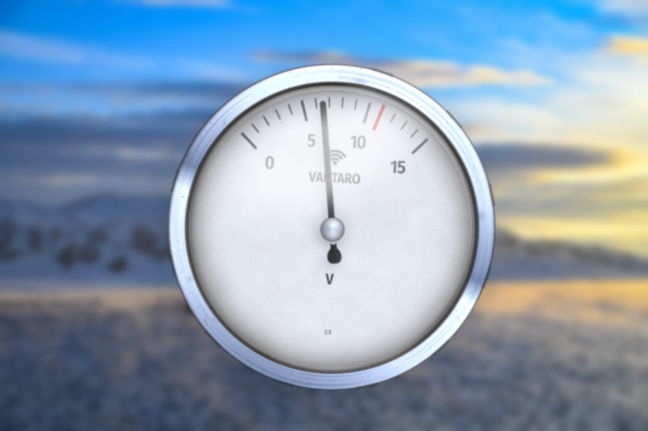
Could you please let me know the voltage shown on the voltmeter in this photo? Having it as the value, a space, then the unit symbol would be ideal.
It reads 6.5 V
